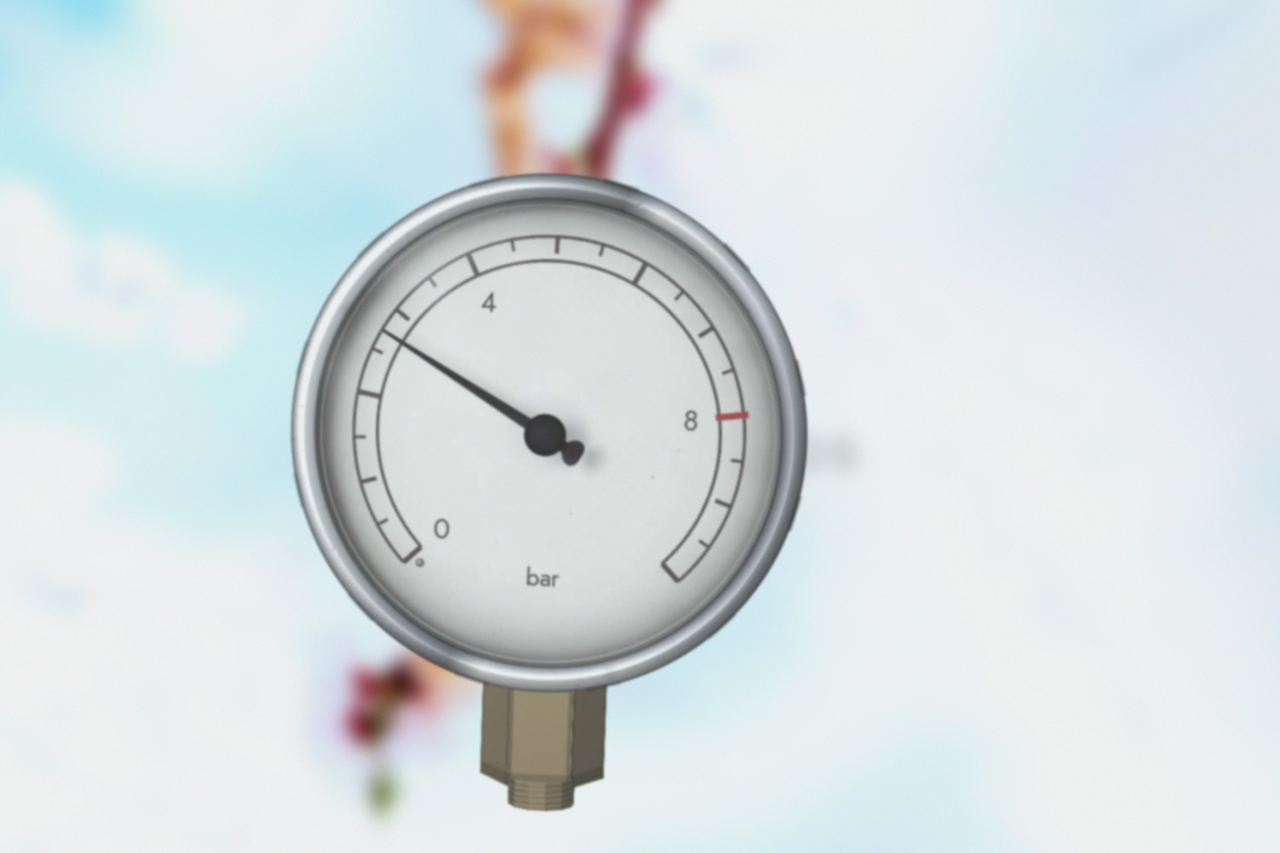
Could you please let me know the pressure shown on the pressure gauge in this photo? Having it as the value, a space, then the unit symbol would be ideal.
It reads 2.75 bar
